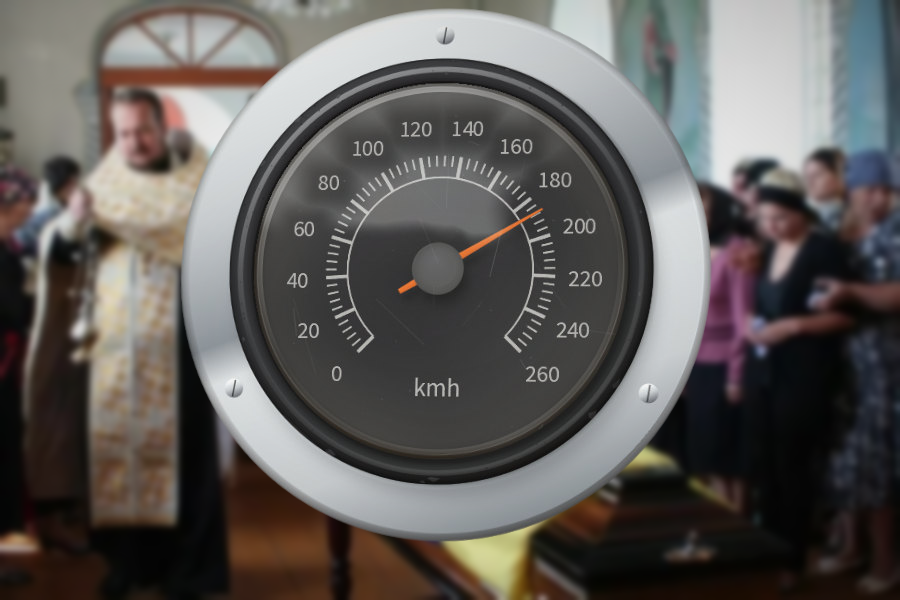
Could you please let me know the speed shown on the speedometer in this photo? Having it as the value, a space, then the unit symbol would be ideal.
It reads 188 km/h
